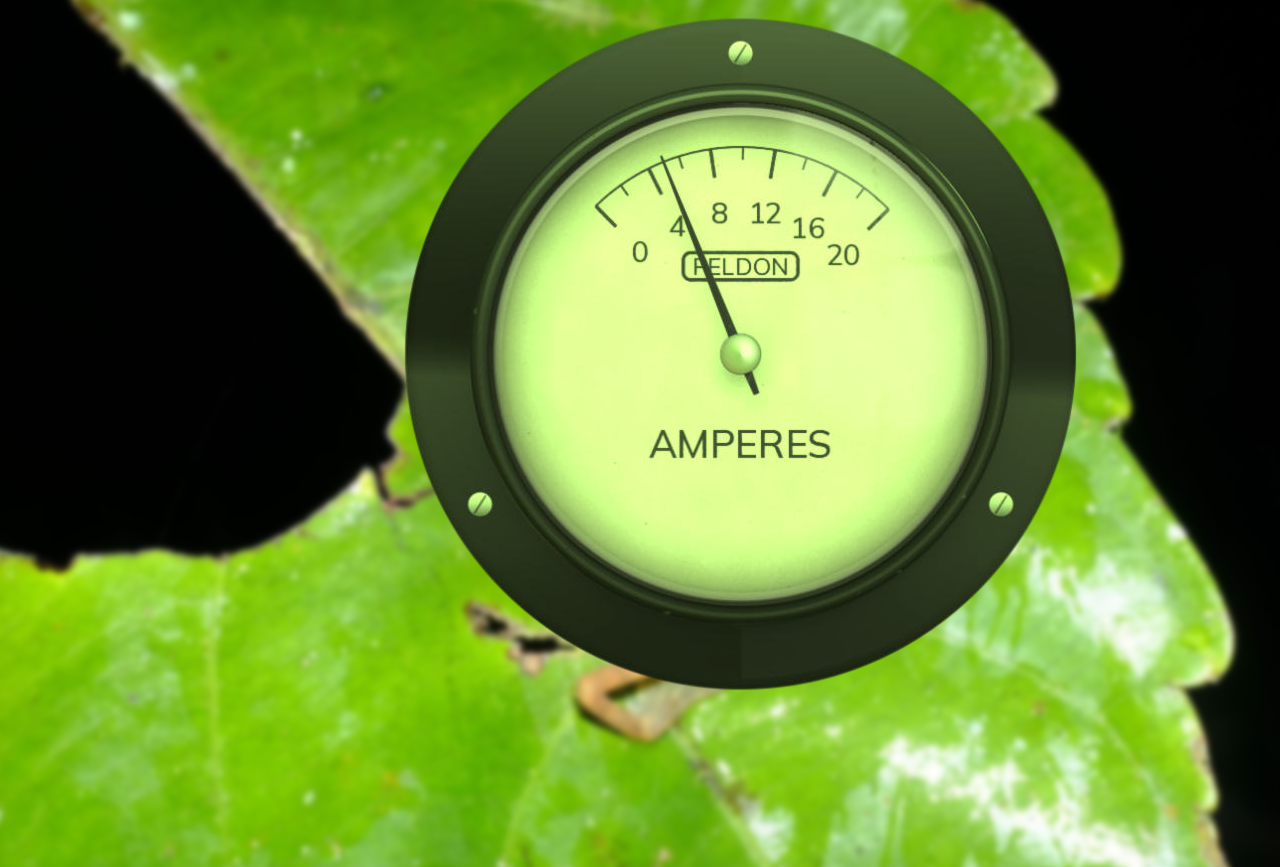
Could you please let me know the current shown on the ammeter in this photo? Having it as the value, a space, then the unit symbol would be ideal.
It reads 5 A
